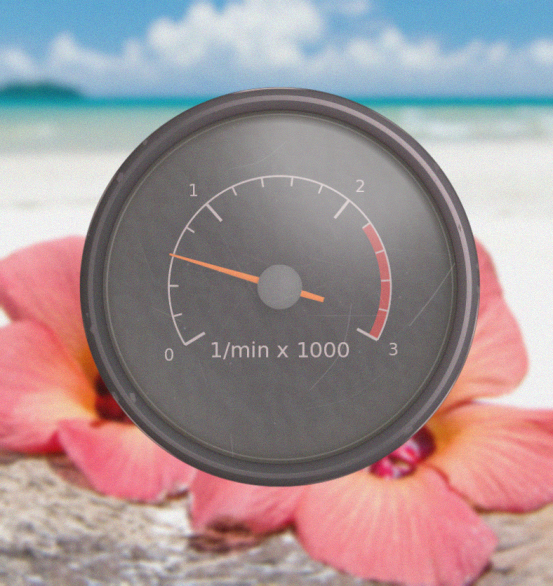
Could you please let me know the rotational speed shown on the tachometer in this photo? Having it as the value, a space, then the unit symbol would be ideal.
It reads 600 rpm
